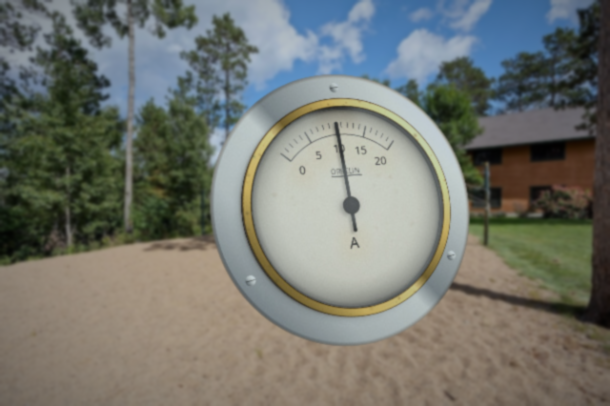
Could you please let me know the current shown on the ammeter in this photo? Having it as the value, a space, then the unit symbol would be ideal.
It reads 10 A
